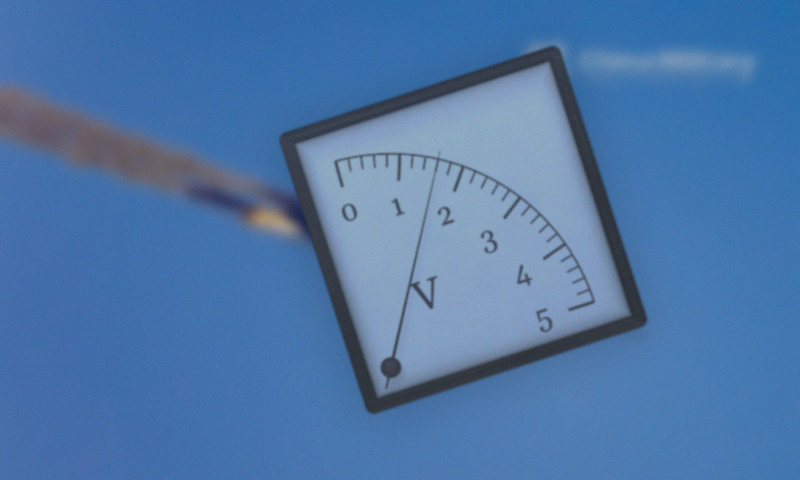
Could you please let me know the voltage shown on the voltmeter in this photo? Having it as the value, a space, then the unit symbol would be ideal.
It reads 1.6 V
